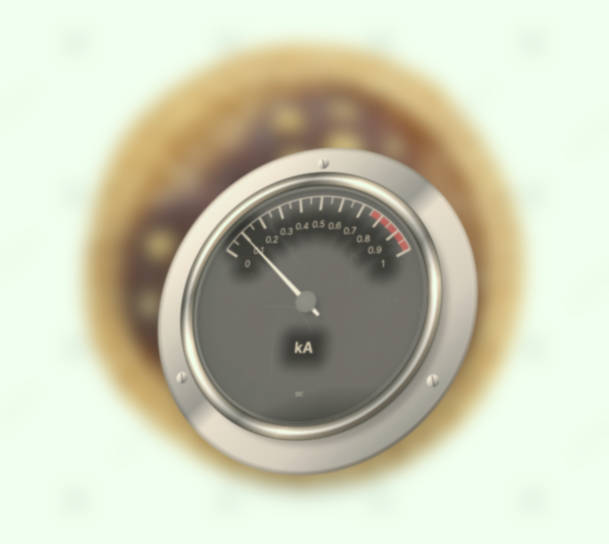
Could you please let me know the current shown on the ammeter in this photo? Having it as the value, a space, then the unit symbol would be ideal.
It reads 0.1 kA
